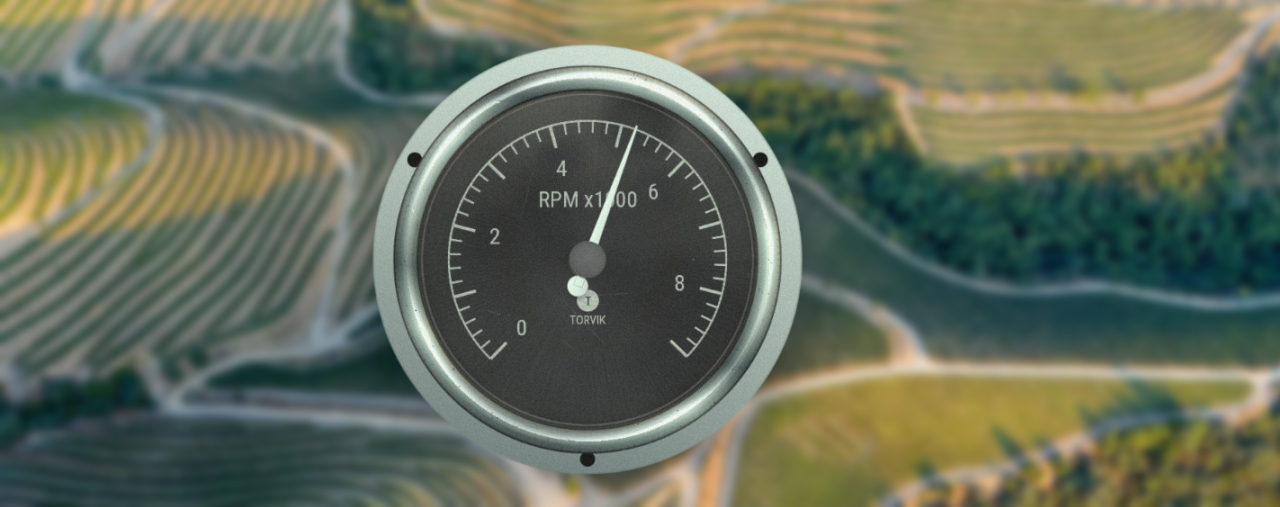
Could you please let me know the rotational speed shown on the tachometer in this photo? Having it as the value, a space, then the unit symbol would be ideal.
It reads 5200 rpm
